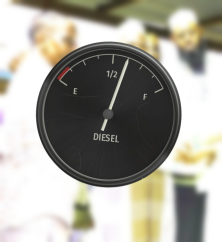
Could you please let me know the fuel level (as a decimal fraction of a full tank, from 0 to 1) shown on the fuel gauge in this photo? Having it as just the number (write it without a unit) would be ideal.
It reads 0.625
